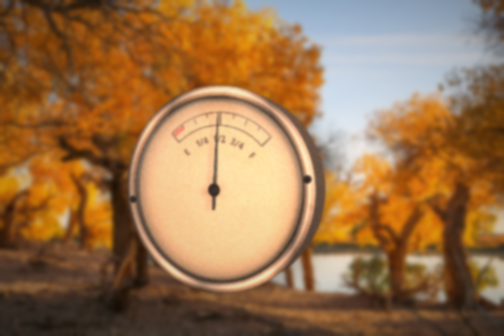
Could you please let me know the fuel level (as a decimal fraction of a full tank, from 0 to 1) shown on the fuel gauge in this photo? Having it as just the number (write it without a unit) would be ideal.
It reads 0.5
